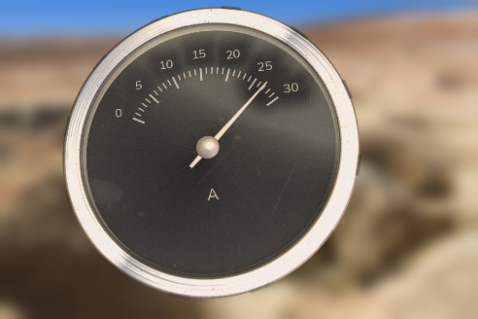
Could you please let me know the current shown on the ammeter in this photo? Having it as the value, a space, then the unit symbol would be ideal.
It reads 27 A
